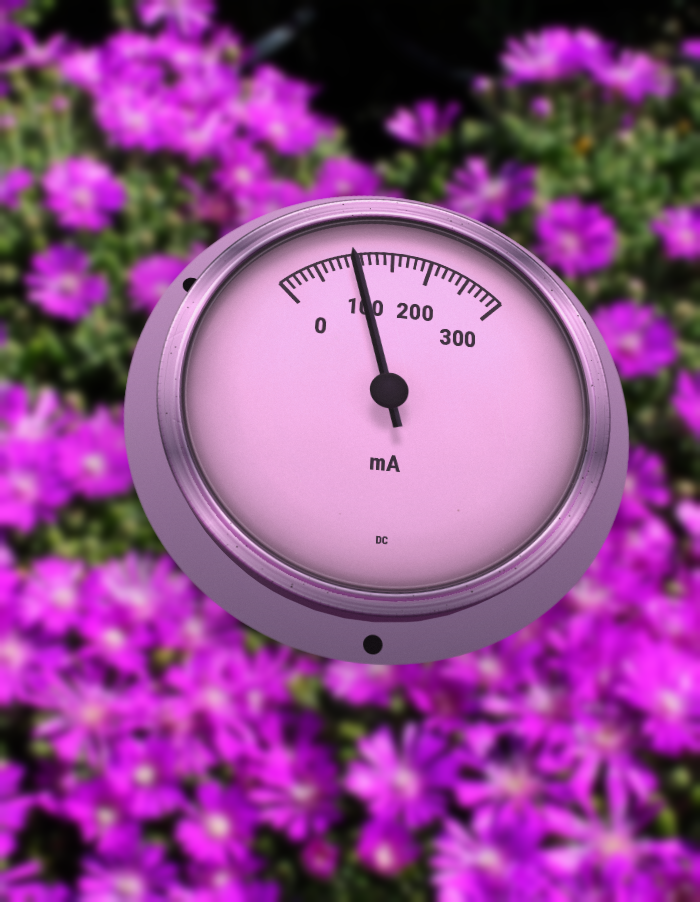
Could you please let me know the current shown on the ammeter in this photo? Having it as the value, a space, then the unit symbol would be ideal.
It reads 100 mA
